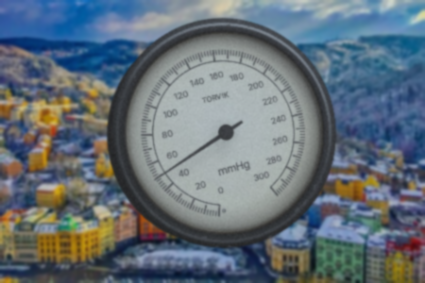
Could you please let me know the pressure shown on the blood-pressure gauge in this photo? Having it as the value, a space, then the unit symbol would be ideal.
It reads 50 mmHg
